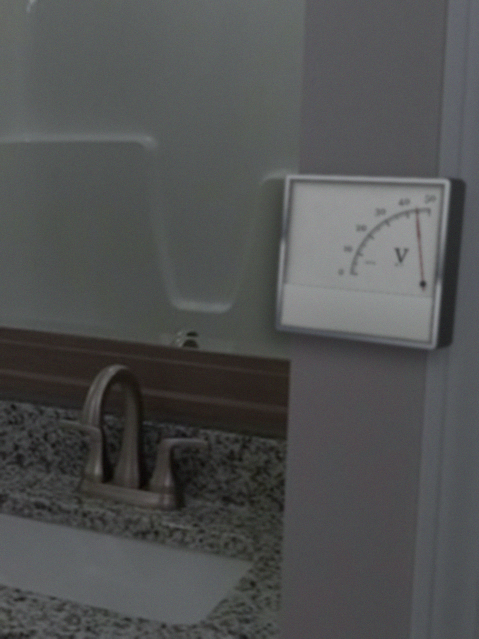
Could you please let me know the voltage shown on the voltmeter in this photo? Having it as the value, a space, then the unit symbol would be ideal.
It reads 45 V
